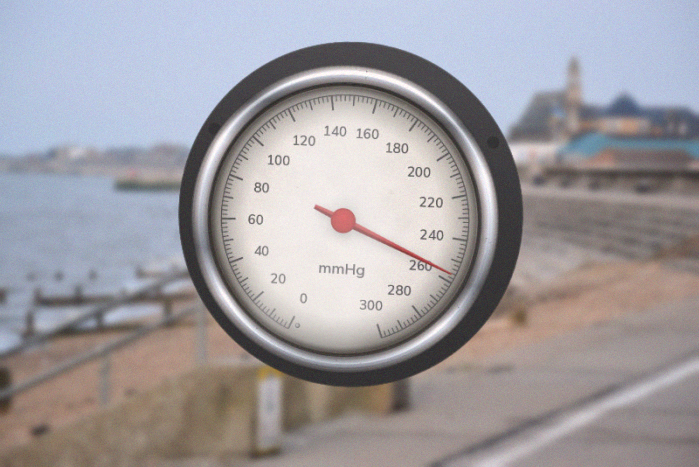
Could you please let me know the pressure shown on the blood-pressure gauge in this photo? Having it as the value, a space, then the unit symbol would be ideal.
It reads 256 mmHg
